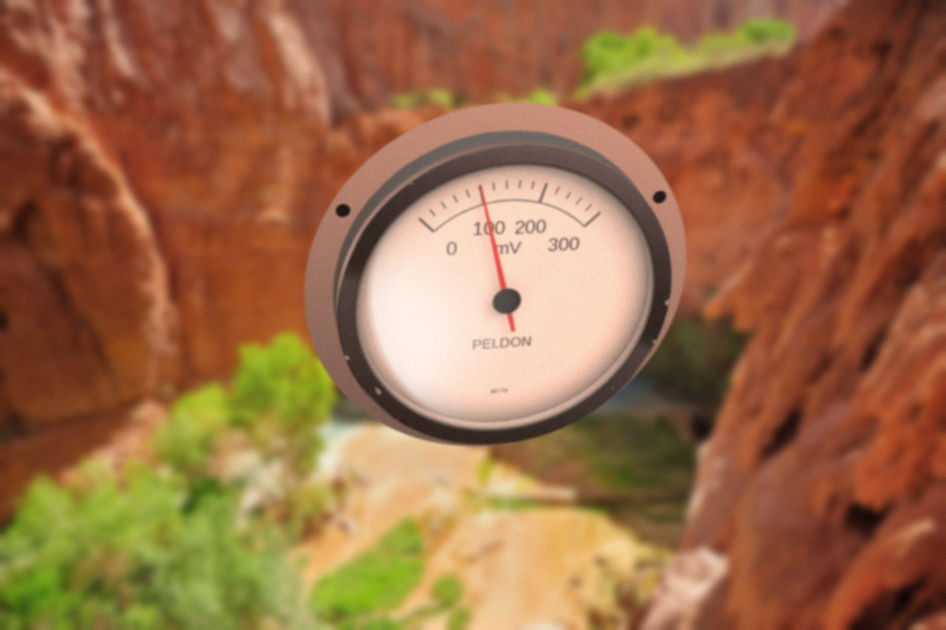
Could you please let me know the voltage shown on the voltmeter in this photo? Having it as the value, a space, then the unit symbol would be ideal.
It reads 100 mV
